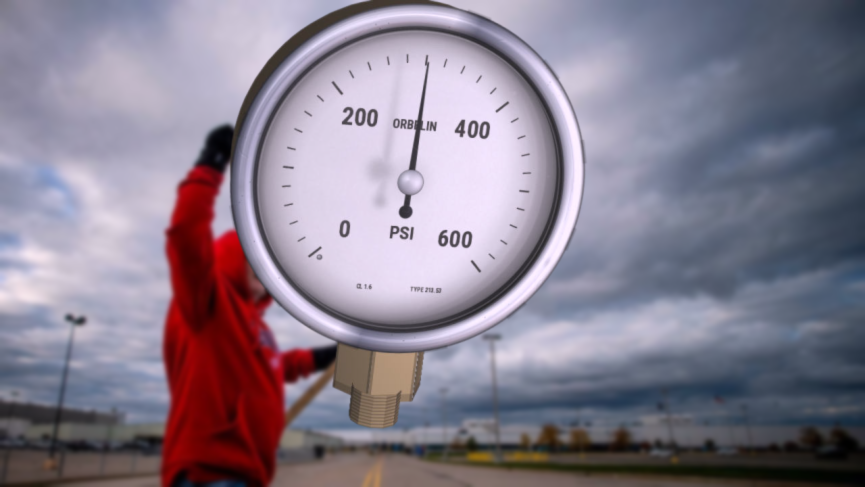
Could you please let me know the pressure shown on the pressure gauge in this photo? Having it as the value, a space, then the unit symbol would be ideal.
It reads 300 psi
